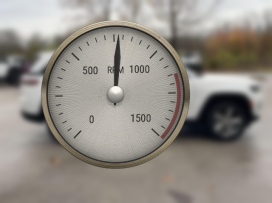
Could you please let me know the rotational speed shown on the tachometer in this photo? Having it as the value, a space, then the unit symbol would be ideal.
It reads 775 rpm
